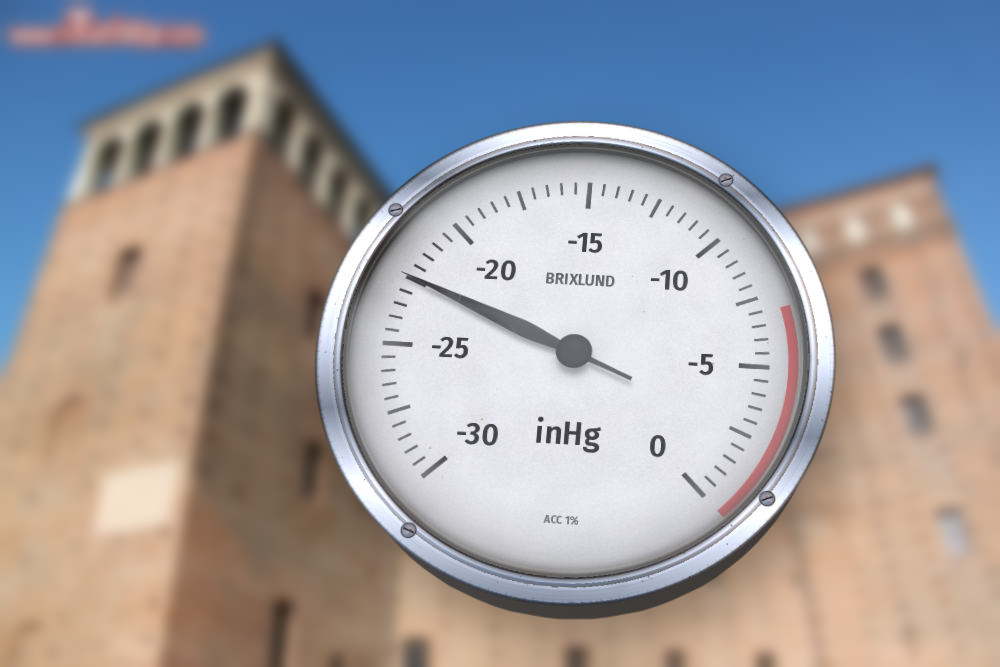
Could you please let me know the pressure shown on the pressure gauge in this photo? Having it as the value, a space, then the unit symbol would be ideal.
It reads -22.5 inHg
